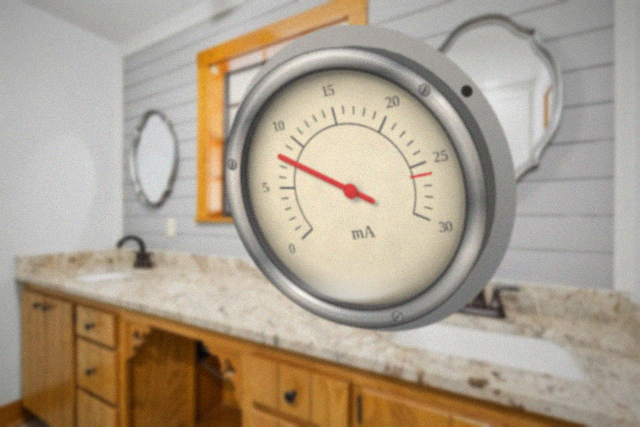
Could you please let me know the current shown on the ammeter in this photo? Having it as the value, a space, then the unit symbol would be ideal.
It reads 8 mA
